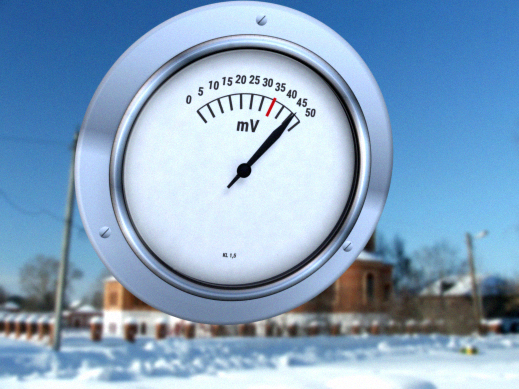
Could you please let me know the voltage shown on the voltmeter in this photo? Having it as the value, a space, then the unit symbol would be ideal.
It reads 45 mV
